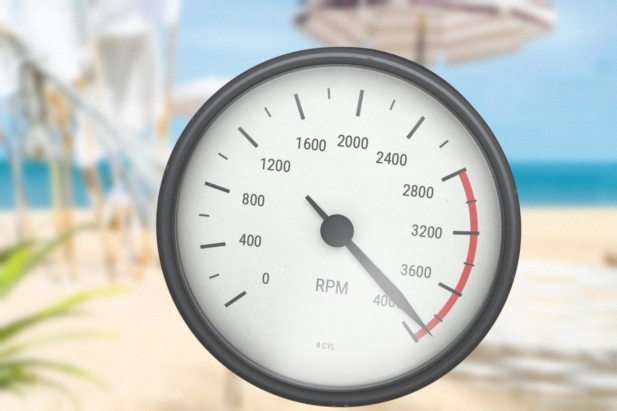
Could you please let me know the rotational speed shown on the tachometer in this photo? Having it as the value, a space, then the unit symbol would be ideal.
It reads 3900 rpm
